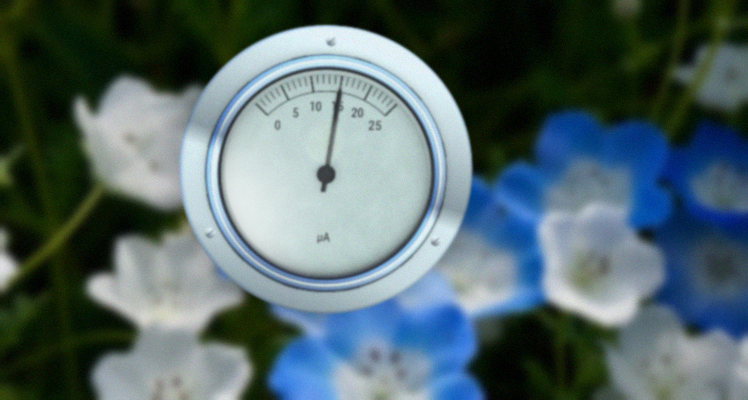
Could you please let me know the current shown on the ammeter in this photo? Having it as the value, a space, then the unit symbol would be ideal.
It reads 15 µA
